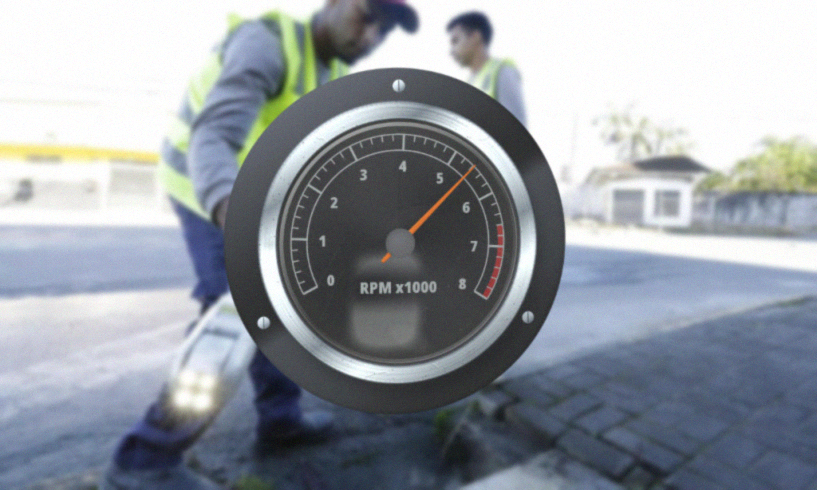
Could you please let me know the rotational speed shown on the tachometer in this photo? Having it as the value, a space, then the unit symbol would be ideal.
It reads 5400 rpm
